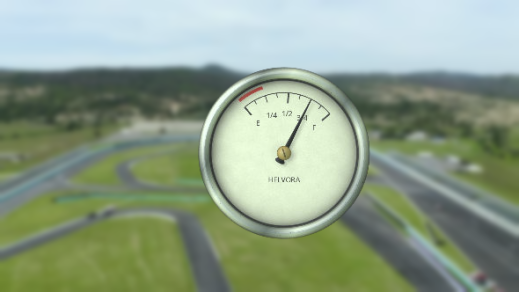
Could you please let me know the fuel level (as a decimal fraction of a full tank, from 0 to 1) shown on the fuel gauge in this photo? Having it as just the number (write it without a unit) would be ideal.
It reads 0.75
